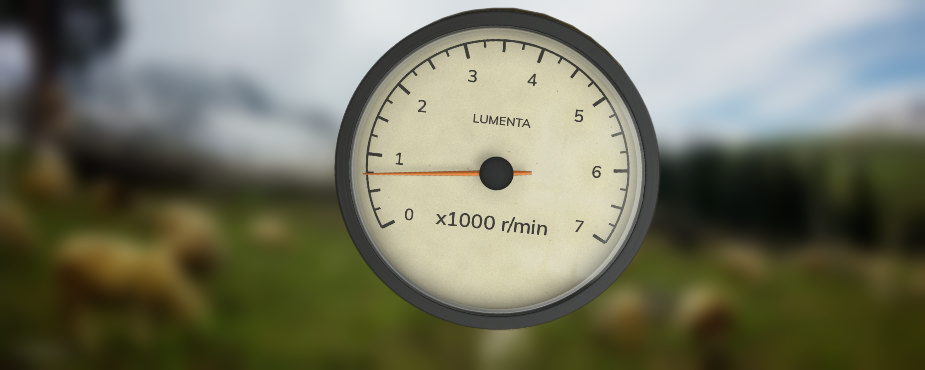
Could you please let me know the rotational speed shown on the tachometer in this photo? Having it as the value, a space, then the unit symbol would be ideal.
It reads 750 rpm
